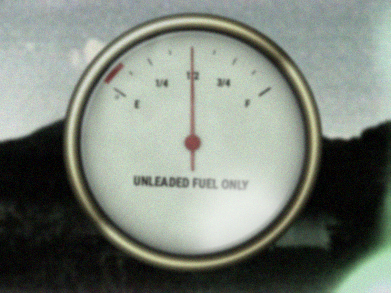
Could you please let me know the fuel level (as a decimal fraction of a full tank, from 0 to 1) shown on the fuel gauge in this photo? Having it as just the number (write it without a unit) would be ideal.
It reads 0.5
